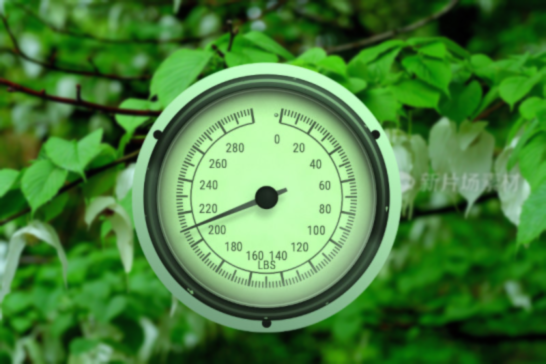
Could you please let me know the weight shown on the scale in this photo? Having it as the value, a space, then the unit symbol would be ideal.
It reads 210 lb
